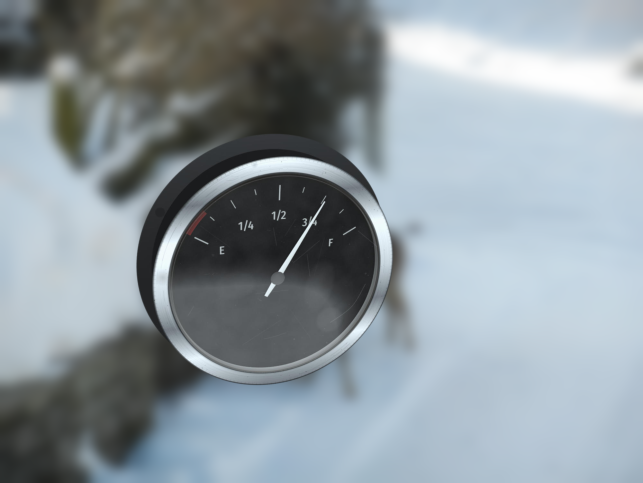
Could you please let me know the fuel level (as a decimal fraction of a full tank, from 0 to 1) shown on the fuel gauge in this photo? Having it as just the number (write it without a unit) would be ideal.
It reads 0.75
